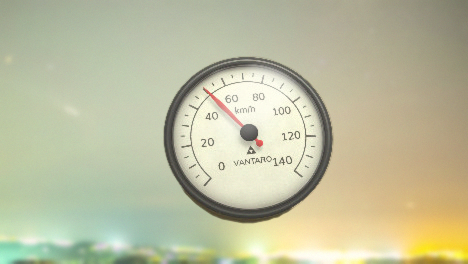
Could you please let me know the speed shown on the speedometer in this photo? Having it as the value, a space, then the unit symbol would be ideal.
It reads 50 km/h
